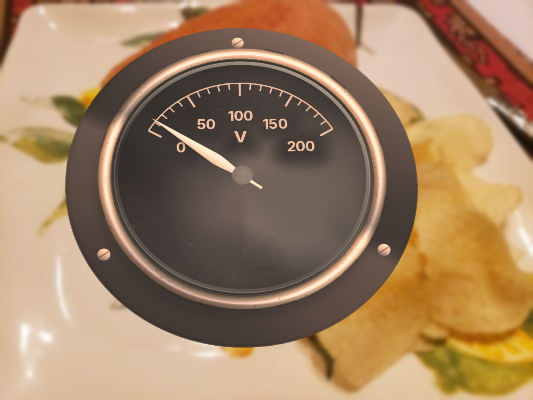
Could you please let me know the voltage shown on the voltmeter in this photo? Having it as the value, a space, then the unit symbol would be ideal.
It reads 10 V
